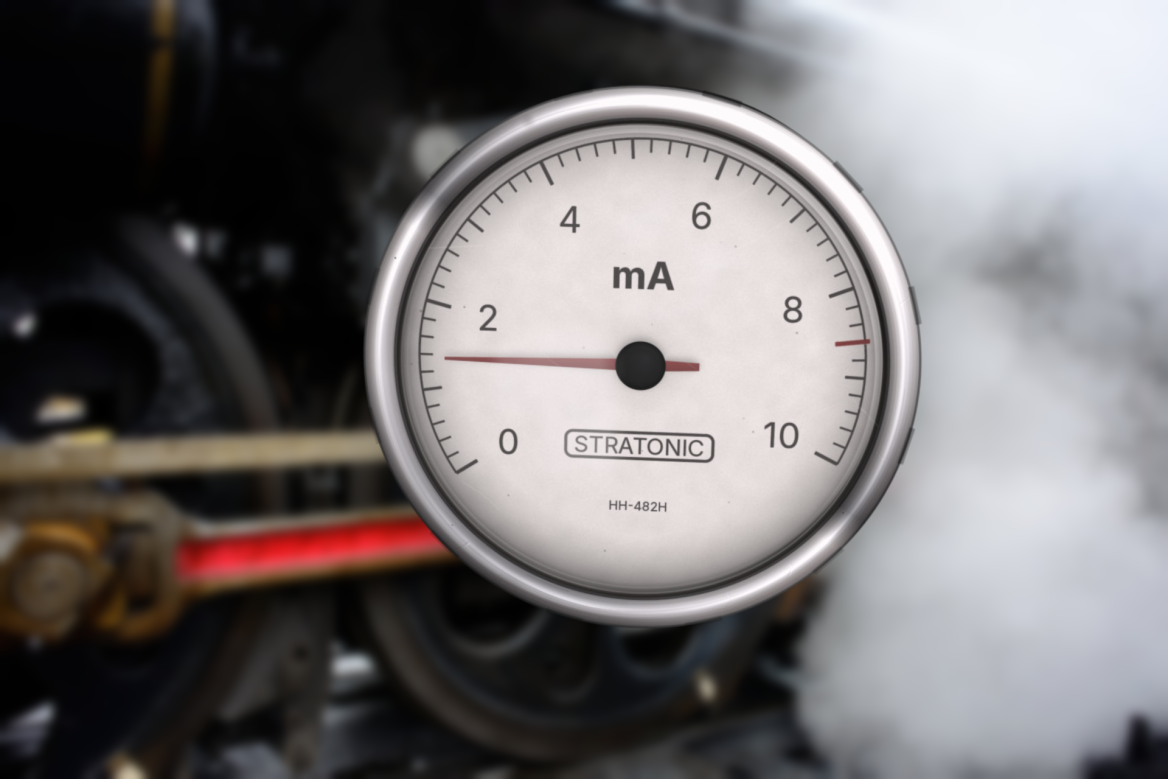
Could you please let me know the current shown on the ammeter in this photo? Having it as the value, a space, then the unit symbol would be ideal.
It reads 1.4 mA
